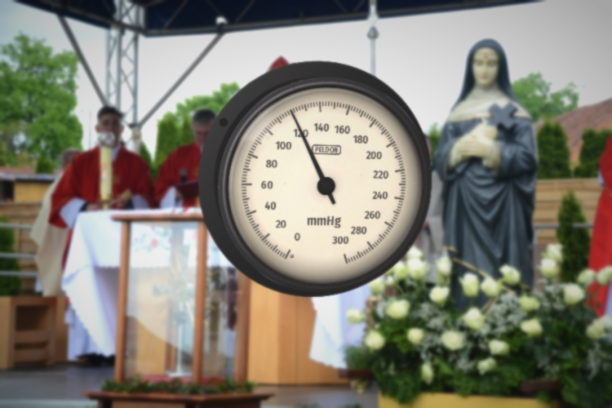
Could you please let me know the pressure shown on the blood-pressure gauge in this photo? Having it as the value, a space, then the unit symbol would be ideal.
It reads 120 mmHg
